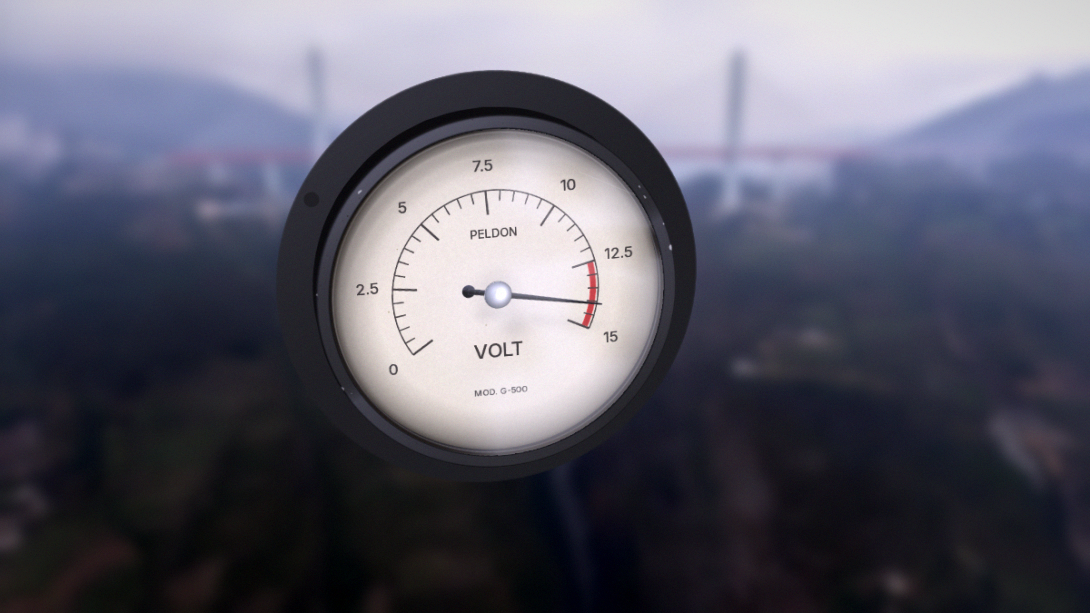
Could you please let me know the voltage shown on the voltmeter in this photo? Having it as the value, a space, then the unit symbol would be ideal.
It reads 14 V
